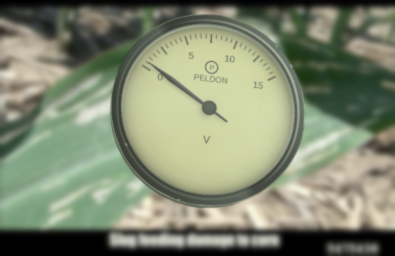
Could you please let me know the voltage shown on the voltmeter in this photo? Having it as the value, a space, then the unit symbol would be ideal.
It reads 0.5 V
